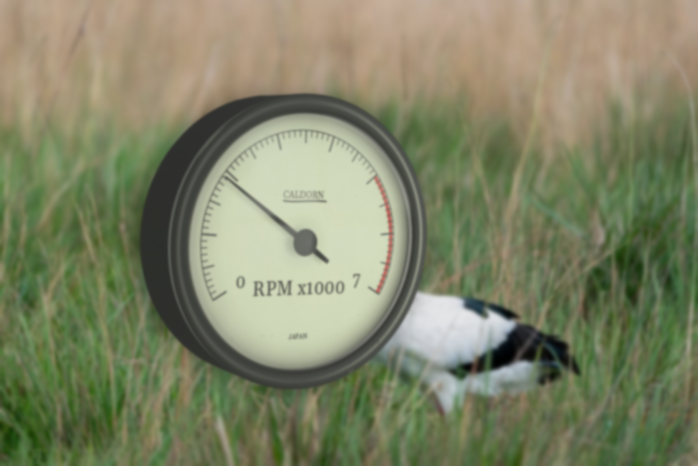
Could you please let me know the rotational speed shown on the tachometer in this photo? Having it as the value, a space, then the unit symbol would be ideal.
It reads 1900 rpm
